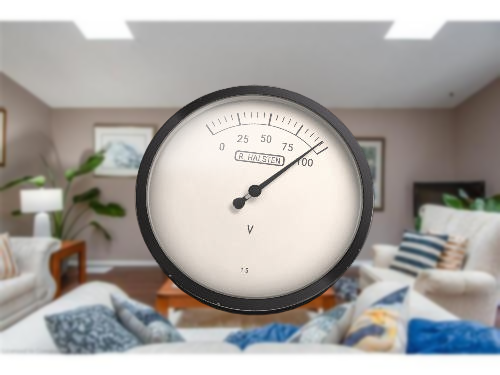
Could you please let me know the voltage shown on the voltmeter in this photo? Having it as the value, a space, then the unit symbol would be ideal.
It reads 95 V
